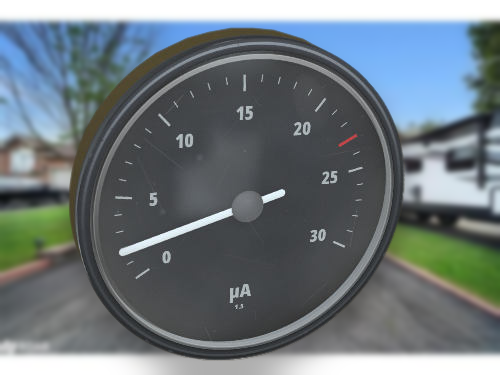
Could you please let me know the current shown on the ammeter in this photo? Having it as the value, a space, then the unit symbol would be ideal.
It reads 2 µA
